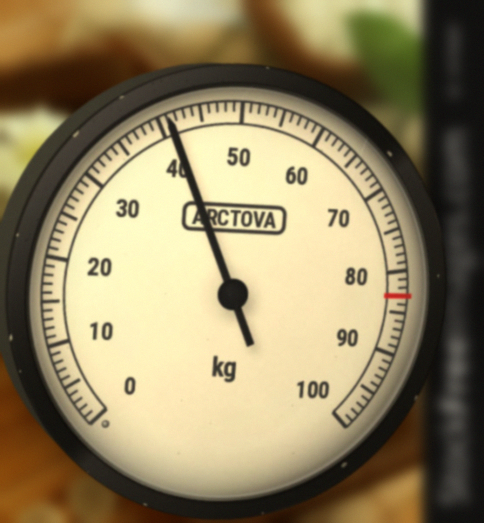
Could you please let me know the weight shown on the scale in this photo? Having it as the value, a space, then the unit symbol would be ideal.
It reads 41 kg
